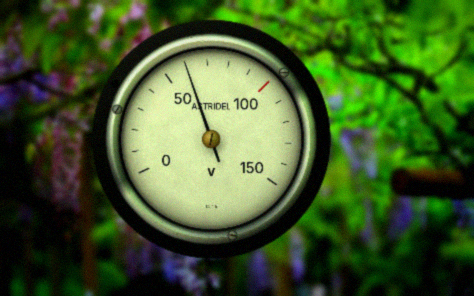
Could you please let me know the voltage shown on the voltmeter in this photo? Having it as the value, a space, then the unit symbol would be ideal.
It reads 60 V
